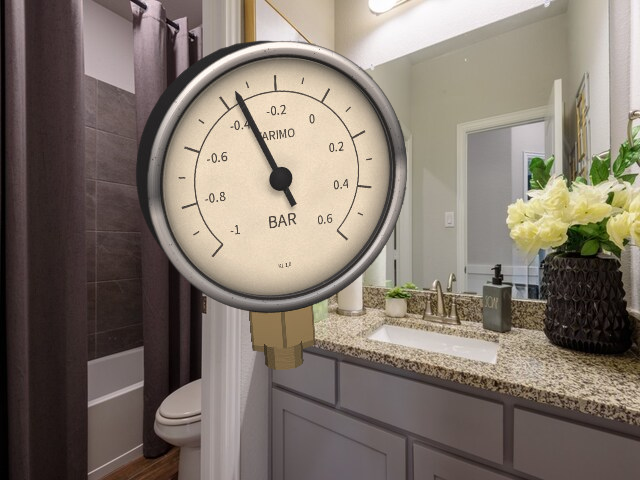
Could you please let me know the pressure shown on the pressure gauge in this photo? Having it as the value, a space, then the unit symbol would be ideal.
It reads -0.35 bar
